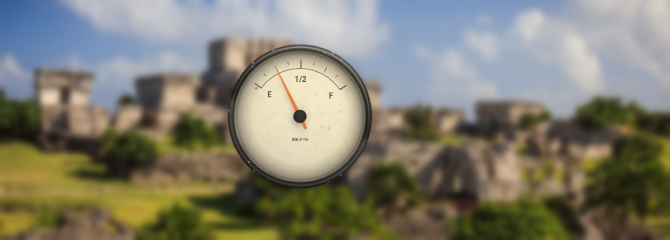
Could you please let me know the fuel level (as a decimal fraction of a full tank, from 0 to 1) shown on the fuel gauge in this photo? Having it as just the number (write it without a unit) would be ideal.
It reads 0.25
